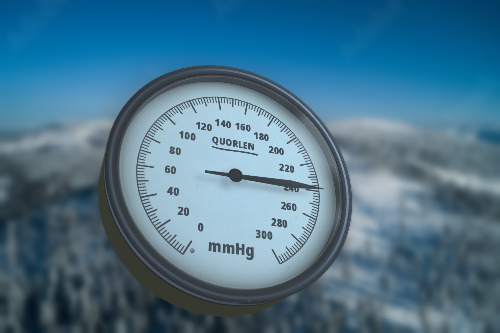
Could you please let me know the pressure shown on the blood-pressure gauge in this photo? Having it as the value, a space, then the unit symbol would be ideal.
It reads 240 mmHg
